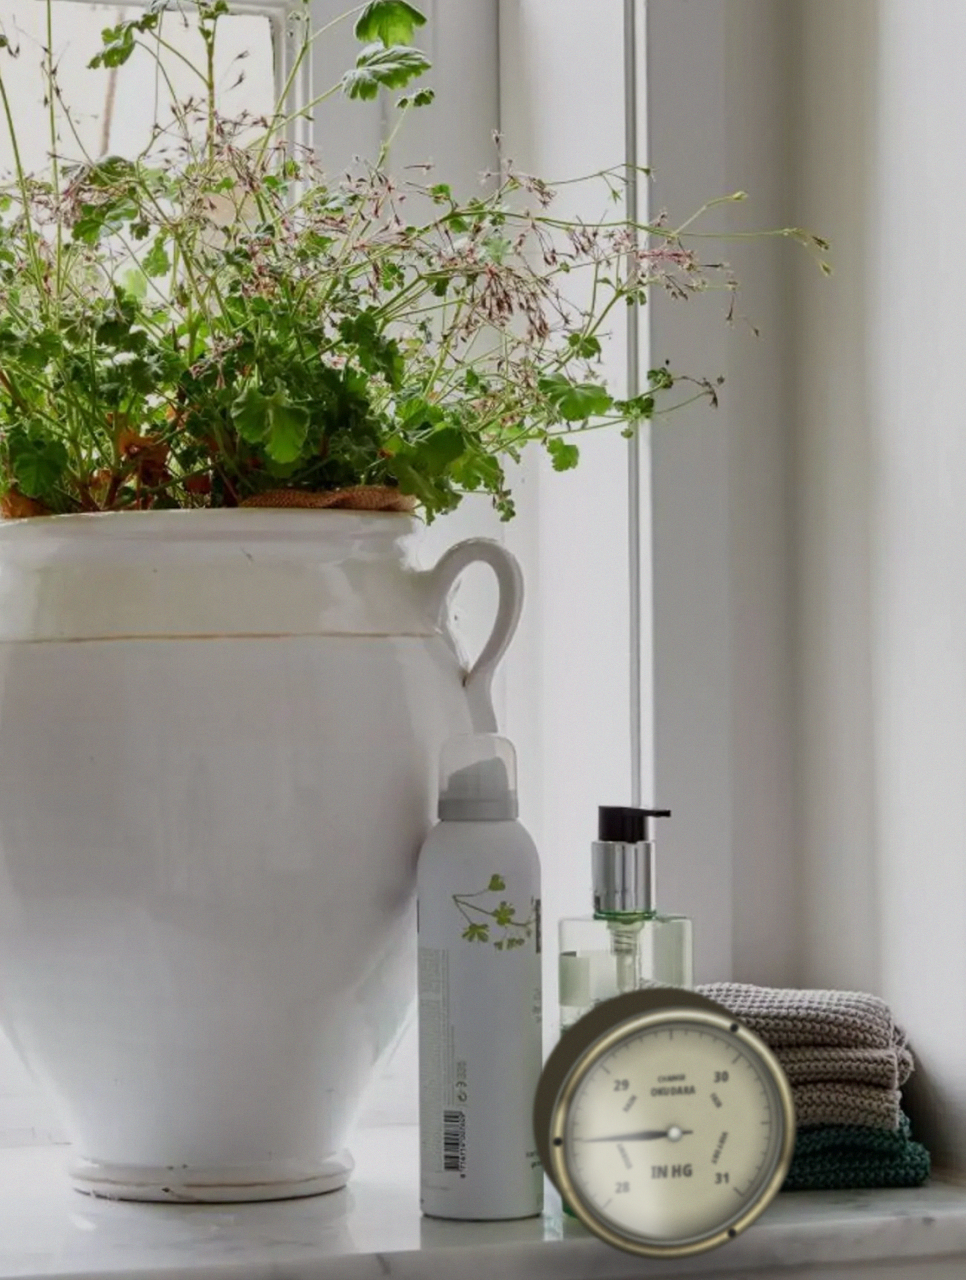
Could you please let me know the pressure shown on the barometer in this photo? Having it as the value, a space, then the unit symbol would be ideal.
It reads 28.5 inHg
